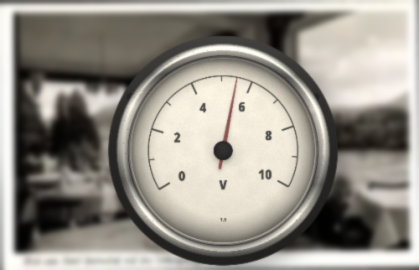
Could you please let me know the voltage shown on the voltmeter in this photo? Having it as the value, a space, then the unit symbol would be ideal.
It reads 5.5 V
